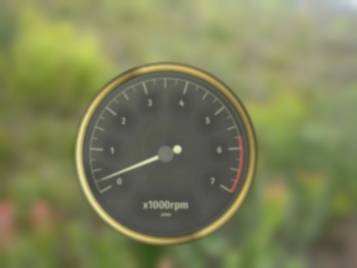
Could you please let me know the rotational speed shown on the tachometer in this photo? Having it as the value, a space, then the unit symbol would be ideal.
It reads 250 rpm
